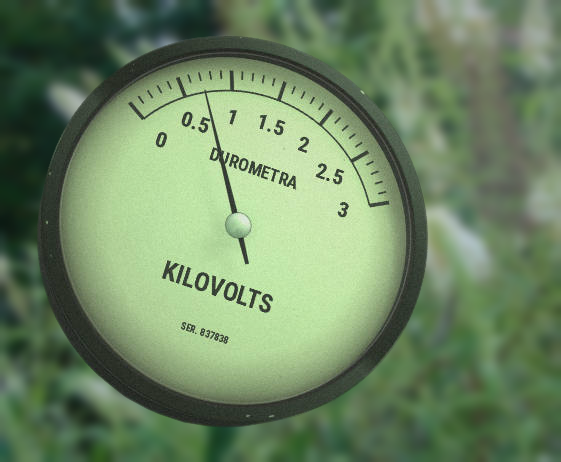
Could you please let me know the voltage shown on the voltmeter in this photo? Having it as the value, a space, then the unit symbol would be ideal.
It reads 0.7 kV
